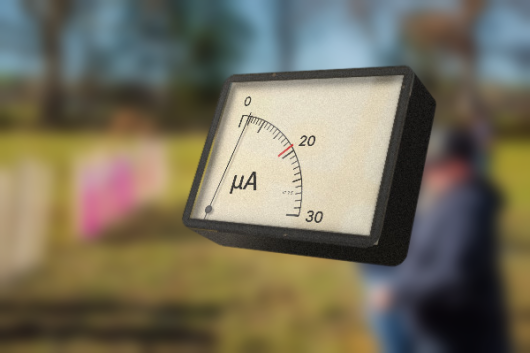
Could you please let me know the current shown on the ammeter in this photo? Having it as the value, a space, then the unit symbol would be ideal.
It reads 5 µA
